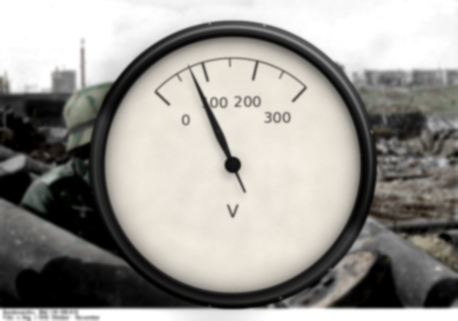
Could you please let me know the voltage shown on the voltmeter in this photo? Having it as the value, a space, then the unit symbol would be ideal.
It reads 75 V
